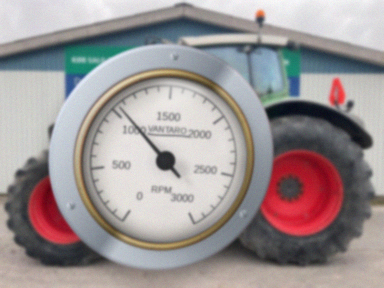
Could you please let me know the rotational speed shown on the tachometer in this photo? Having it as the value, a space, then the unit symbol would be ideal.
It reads 1050 rpm
